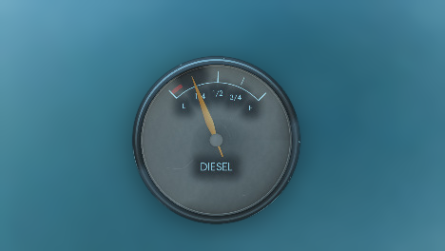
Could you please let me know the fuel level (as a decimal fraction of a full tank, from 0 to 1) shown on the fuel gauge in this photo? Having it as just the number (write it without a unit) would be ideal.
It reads 0.25
